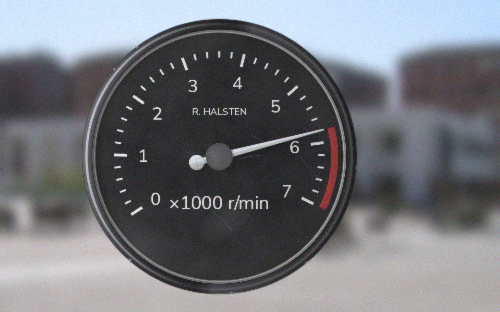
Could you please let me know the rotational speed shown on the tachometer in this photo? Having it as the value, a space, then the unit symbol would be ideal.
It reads 5800 rpm
